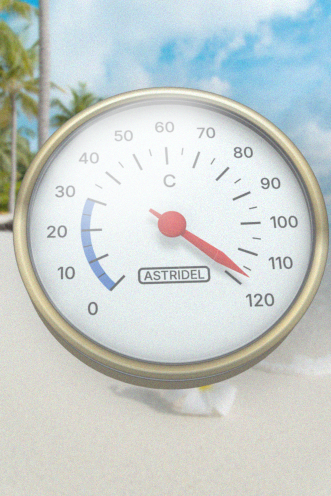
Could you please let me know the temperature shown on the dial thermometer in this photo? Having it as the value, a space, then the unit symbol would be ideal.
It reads 117.5 °C
